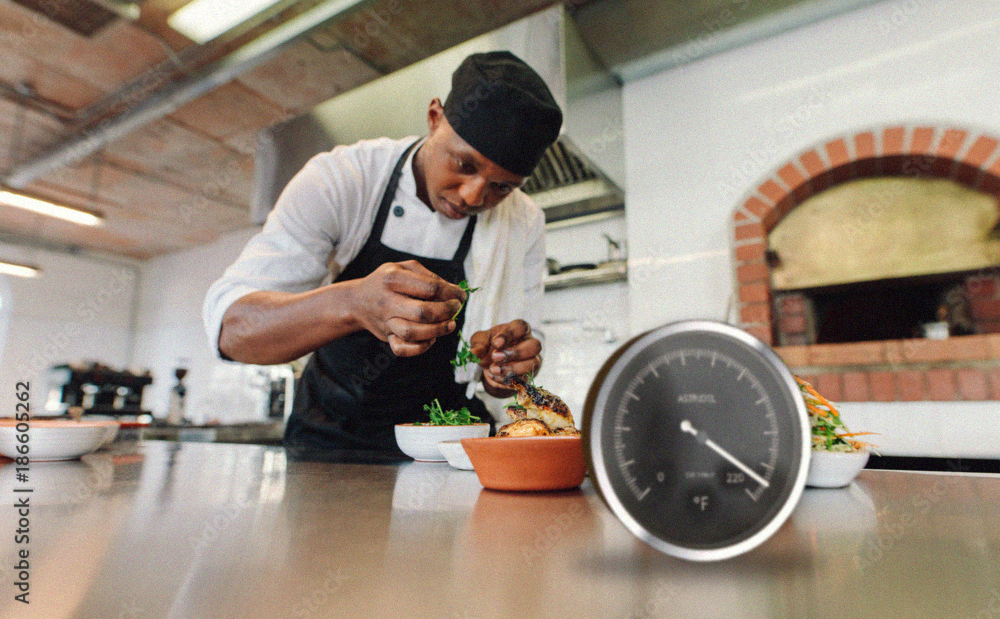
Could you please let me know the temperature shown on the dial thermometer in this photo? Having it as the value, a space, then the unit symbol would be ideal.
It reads 210 °F
